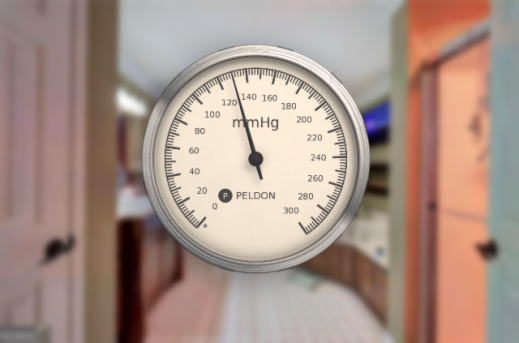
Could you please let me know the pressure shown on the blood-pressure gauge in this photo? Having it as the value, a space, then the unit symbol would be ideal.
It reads 130 mmHg
